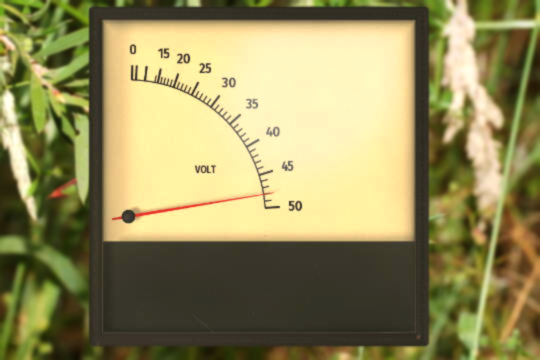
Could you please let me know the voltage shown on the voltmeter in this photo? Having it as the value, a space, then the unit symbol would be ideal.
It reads 48 V
